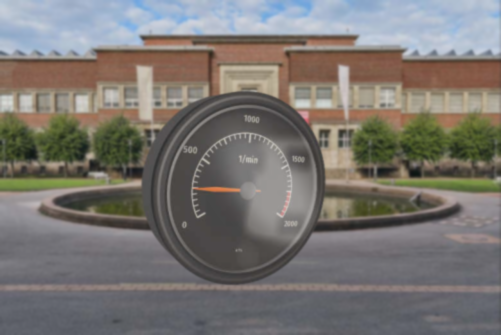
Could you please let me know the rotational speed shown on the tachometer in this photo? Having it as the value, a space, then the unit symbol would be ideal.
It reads 250 rpm
